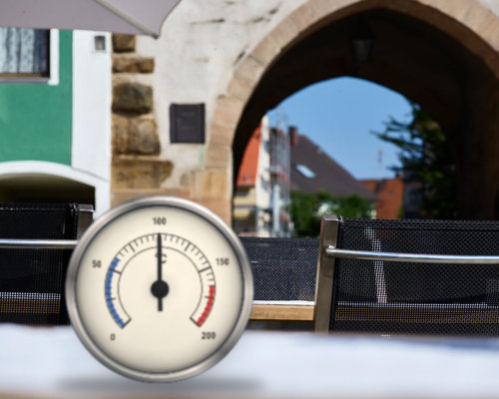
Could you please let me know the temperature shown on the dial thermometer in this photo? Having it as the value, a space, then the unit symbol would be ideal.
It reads 100 °C
